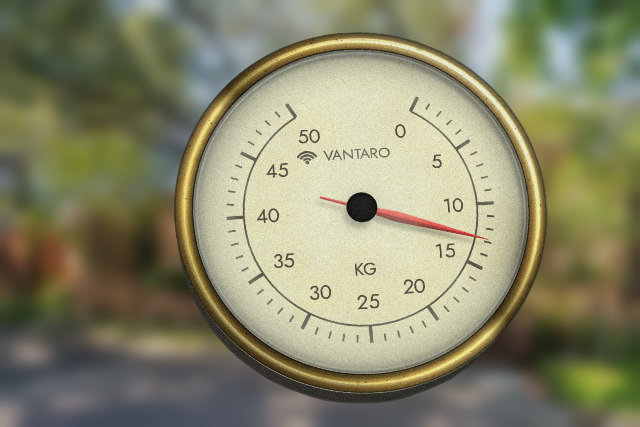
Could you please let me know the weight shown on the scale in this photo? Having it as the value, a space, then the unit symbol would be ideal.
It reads 13 kg
